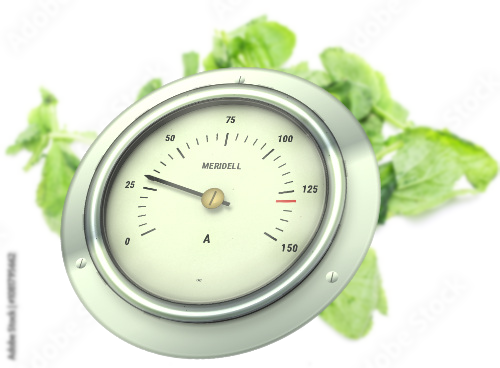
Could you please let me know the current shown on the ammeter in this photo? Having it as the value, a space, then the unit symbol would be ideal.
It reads 30 A
